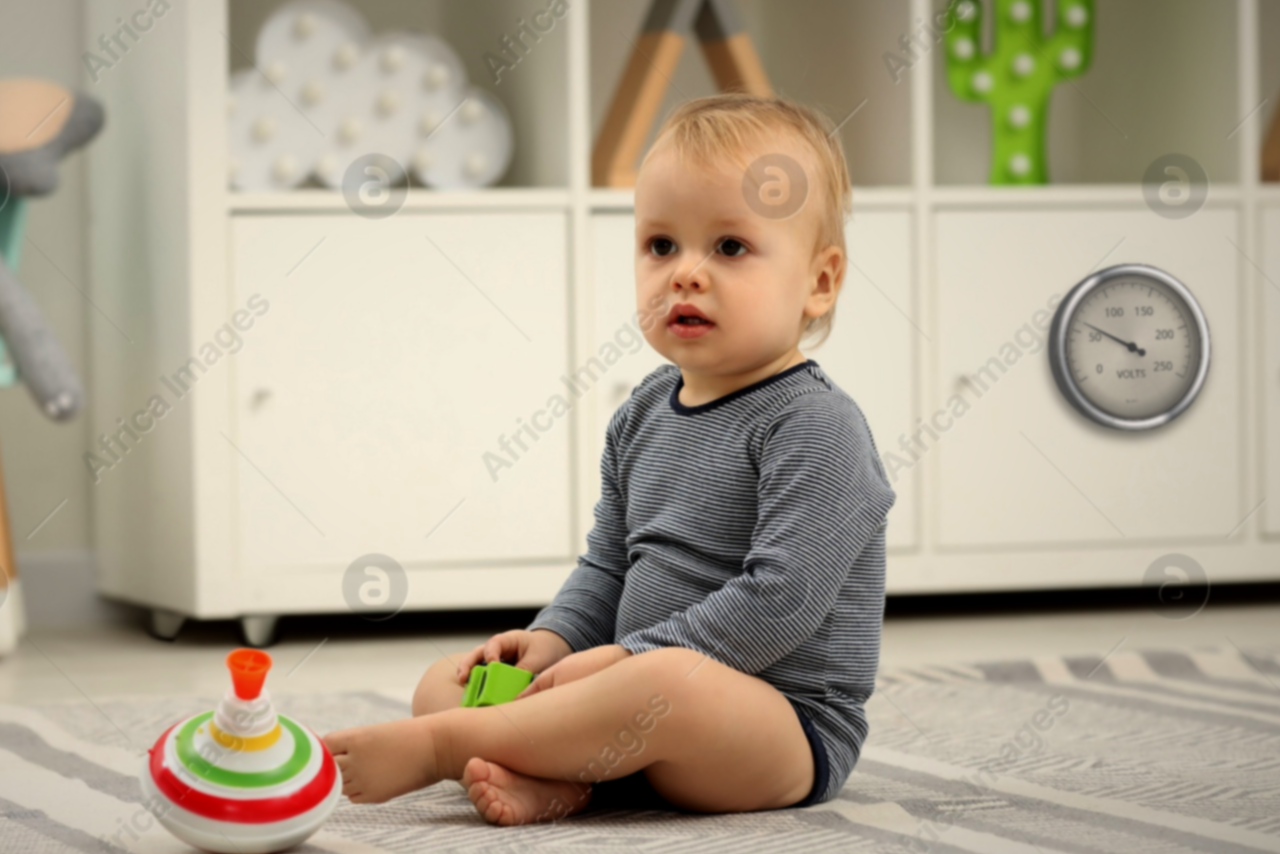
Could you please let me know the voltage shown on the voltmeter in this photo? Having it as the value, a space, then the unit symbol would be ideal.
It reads 60 V
